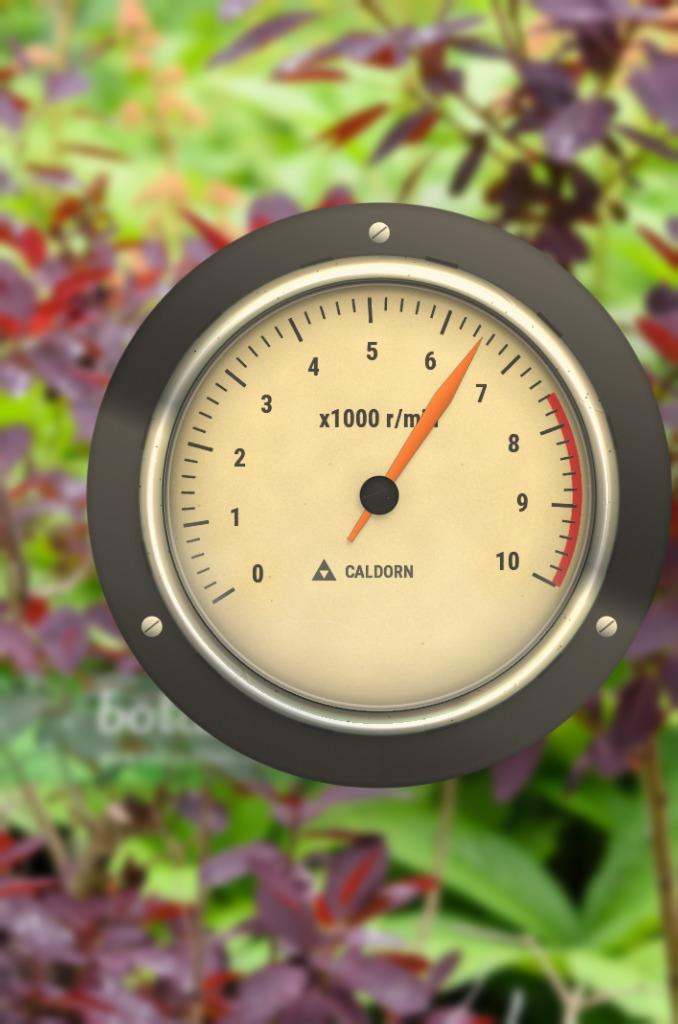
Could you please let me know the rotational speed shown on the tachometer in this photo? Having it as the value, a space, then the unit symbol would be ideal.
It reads 6500 rpm
